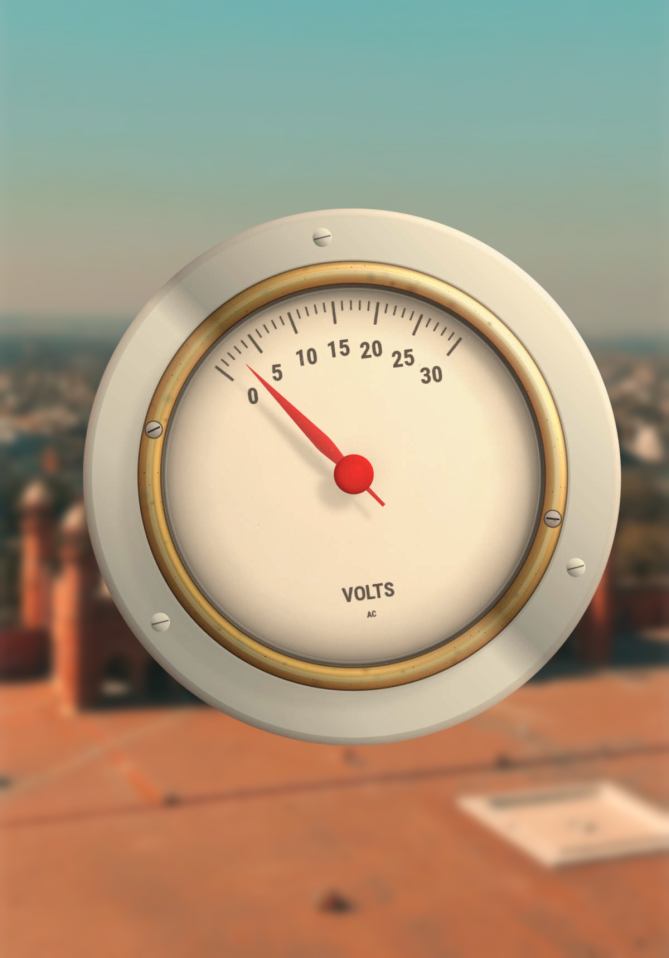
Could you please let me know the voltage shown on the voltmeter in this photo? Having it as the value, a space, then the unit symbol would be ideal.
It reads 2.5 V
